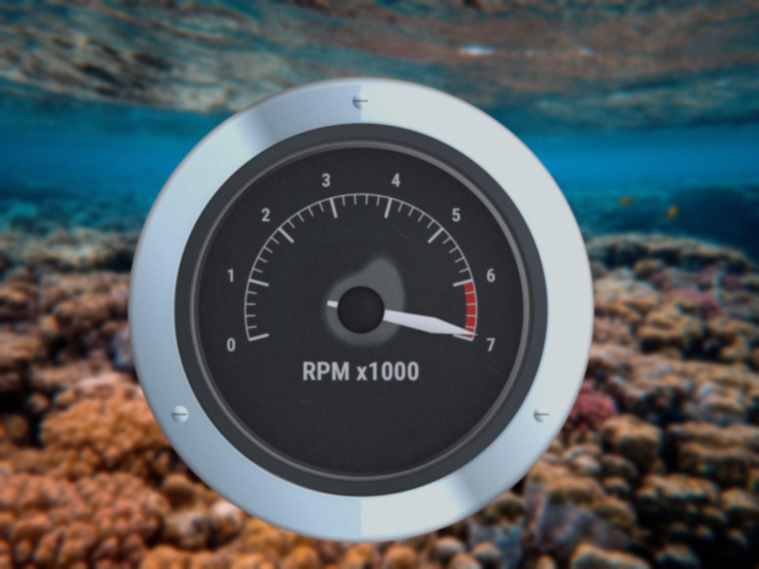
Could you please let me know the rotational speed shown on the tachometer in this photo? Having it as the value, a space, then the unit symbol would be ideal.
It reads 6900 rpm
